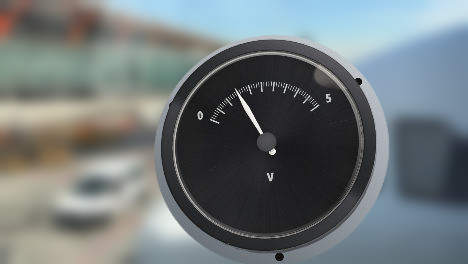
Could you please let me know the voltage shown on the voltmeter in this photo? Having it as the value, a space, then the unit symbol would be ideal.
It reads 1.5 V
